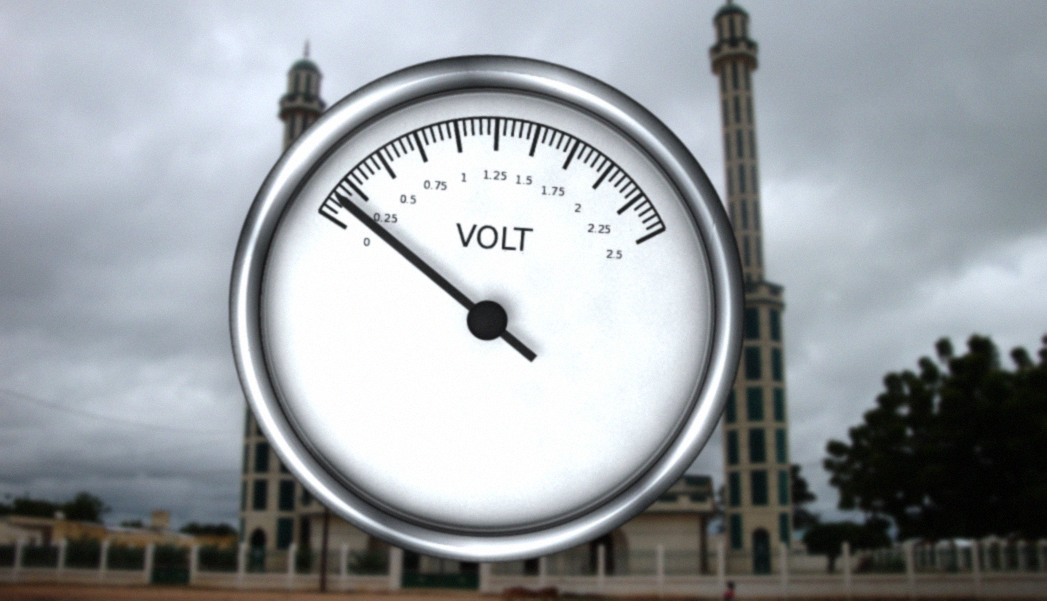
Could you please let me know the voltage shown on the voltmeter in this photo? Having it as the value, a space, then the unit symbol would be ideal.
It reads 0.15 V
